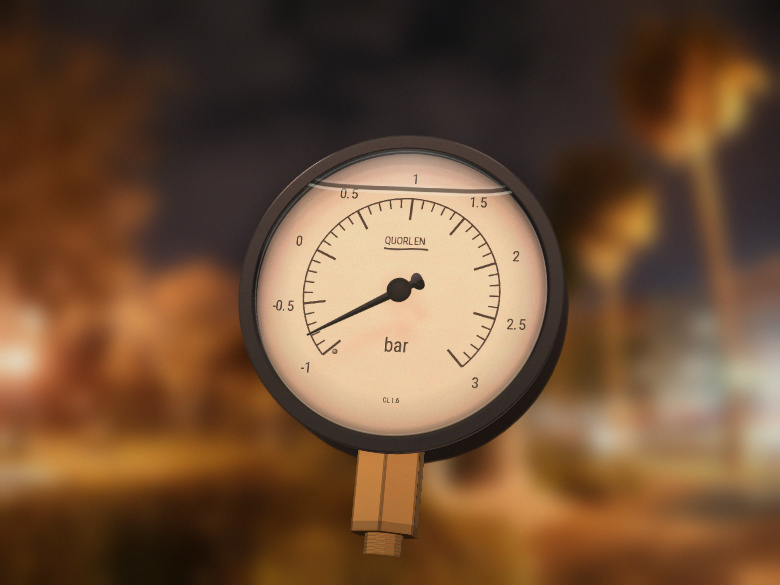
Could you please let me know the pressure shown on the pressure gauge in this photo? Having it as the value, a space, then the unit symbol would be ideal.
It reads -0.8 bar
